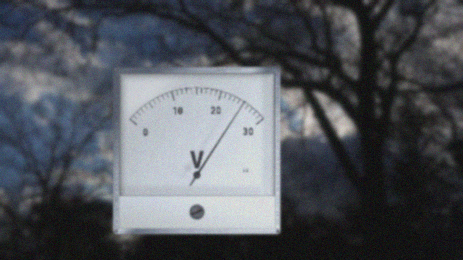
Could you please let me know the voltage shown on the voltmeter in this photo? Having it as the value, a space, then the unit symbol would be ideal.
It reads 25 V
